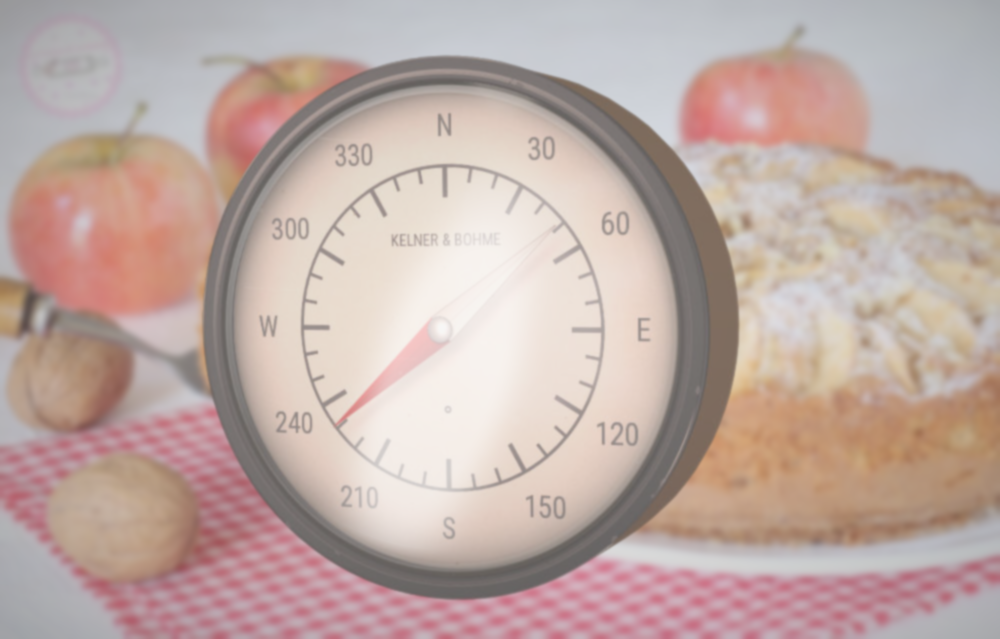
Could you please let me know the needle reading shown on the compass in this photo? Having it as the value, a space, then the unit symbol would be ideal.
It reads 230 °
